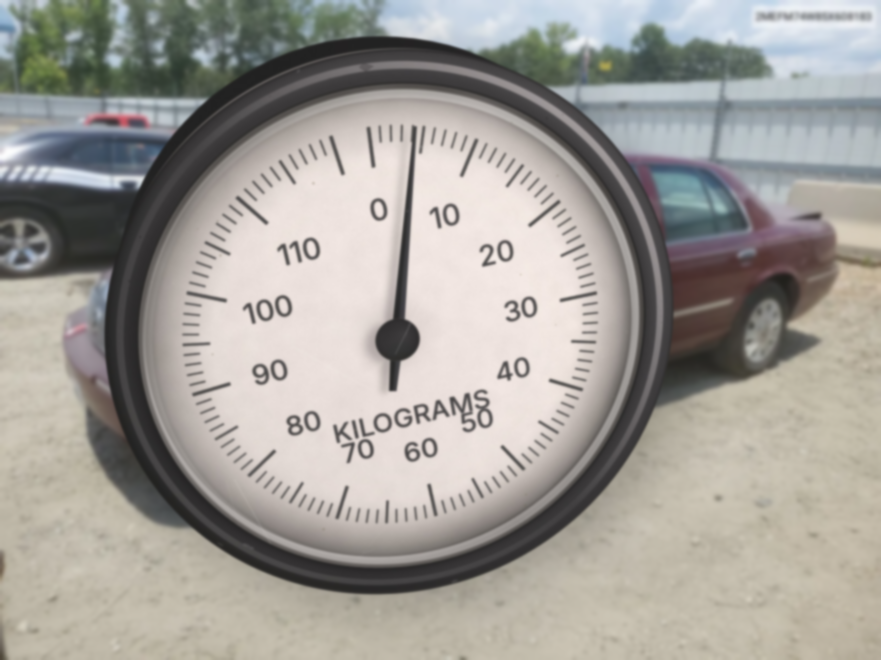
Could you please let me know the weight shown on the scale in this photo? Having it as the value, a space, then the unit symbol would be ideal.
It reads 4 kg
